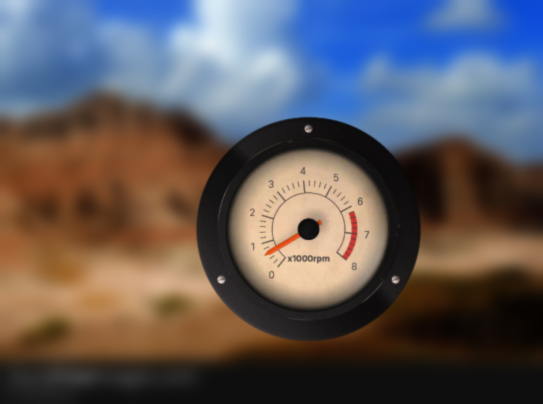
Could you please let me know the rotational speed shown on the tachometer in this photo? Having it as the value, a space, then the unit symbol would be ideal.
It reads 600 rpm
